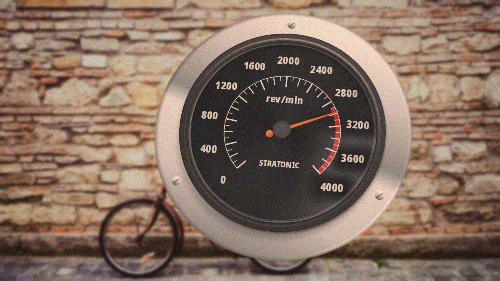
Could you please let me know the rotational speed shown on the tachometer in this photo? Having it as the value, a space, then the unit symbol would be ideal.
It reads 3000 rpm
